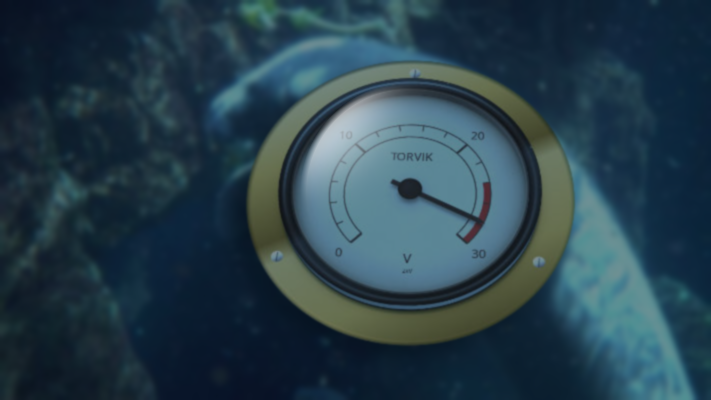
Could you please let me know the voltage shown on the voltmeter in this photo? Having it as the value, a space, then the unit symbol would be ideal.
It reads 28 V
